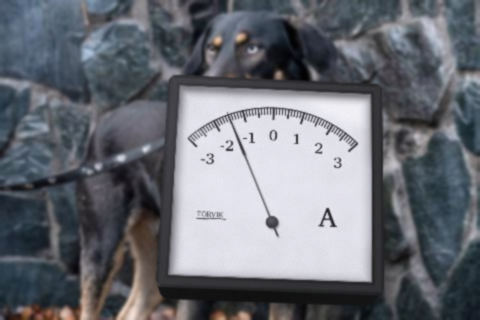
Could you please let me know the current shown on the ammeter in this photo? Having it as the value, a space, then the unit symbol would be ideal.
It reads -1.5 A
